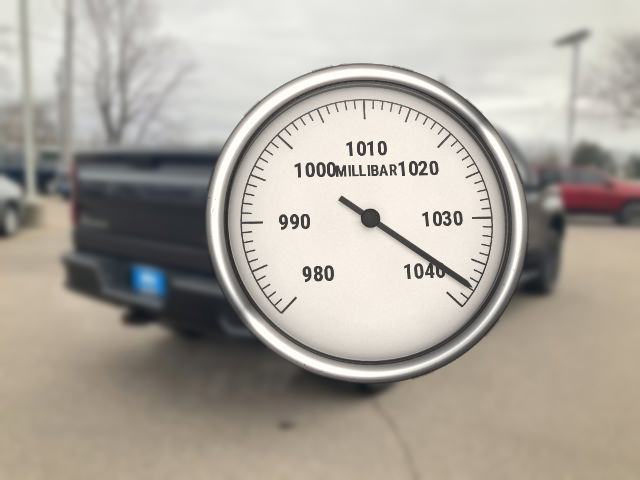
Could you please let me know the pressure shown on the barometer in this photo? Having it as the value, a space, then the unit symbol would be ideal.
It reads 1038 mbar
